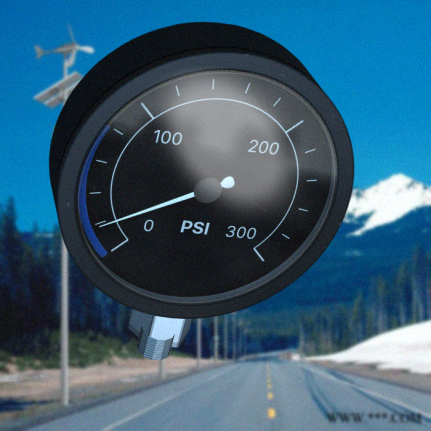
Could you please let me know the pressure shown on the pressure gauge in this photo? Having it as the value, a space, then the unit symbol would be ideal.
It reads 20 psi
